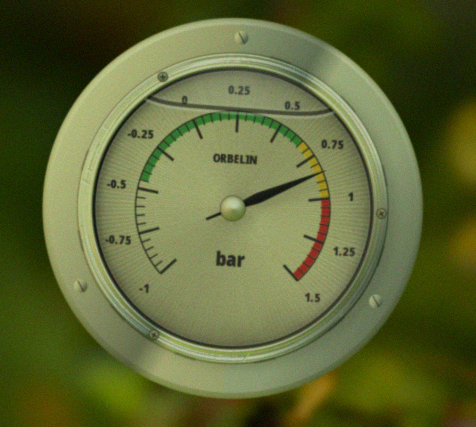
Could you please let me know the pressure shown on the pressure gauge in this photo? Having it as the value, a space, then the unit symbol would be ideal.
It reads 0.85 bar
